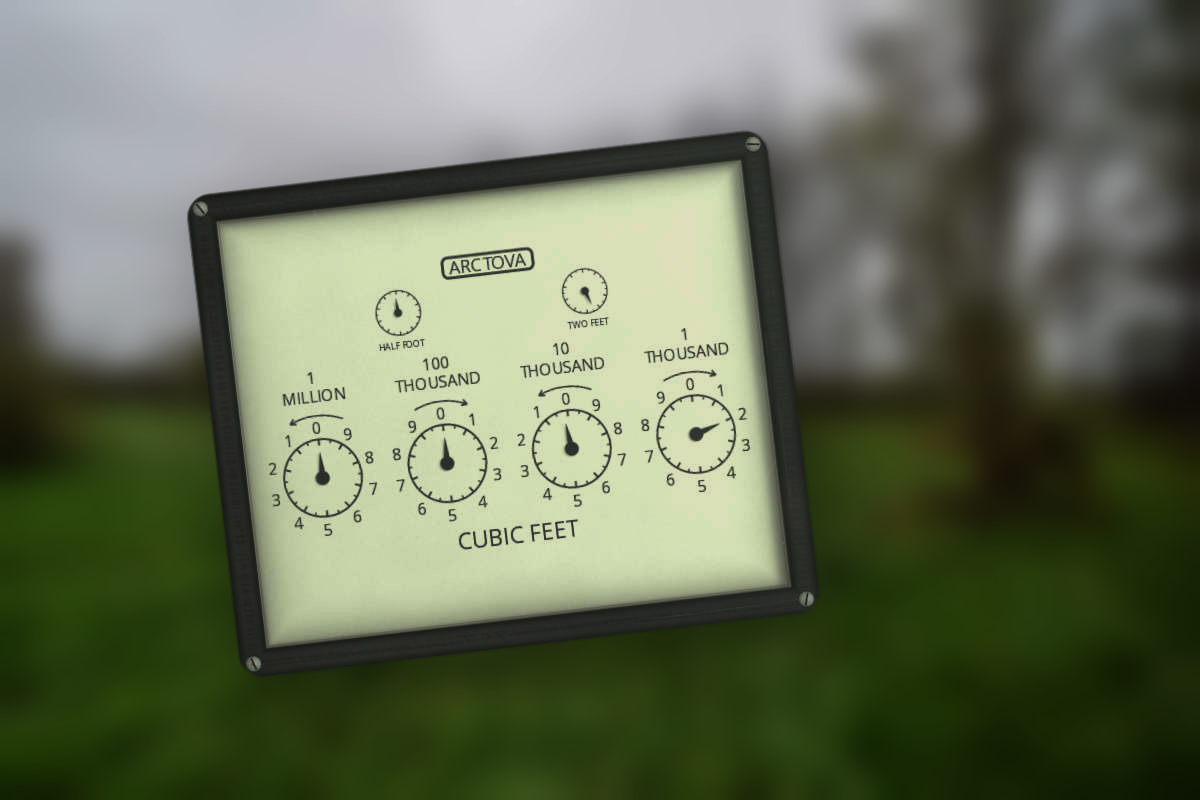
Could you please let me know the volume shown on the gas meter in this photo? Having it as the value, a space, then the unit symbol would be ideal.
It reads 200 ft³
